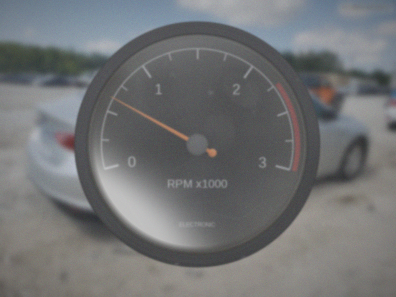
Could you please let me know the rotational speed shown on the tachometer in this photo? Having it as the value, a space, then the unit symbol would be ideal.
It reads 625 rpm
